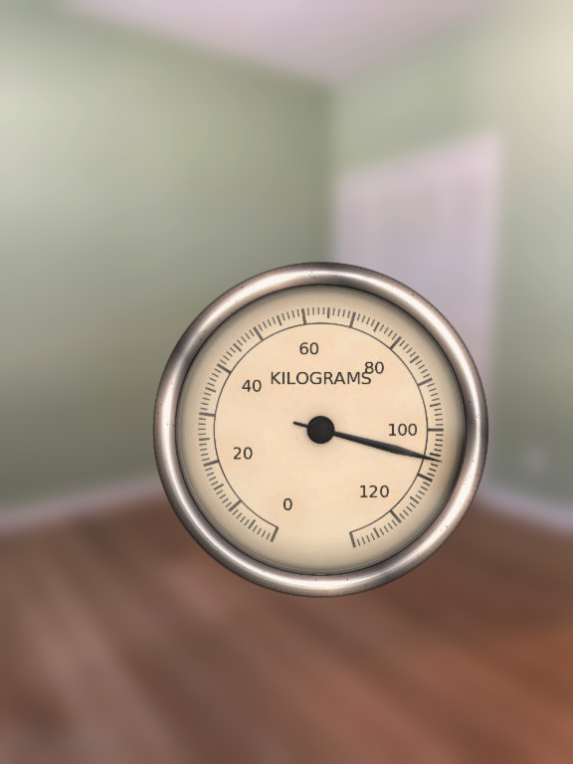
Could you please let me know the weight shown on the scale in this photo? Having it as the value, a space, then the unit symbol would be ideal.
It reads 106 kg
